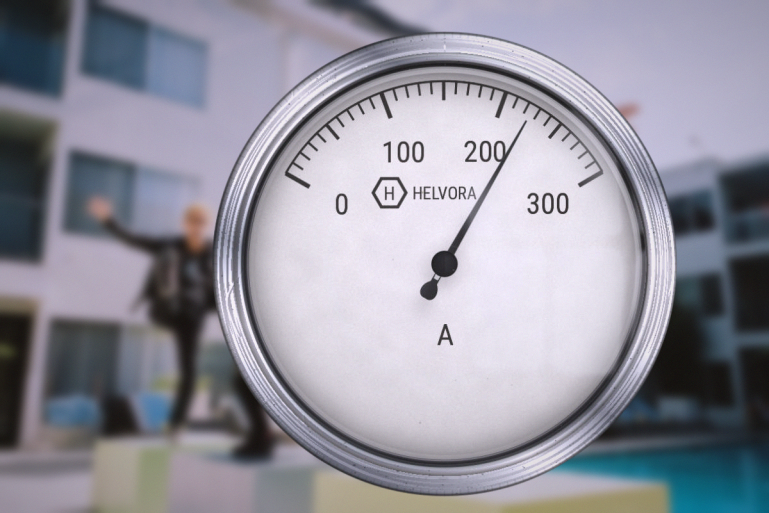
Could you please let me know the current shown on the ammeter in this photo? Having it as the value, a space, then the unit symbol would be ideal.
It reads 225 A
